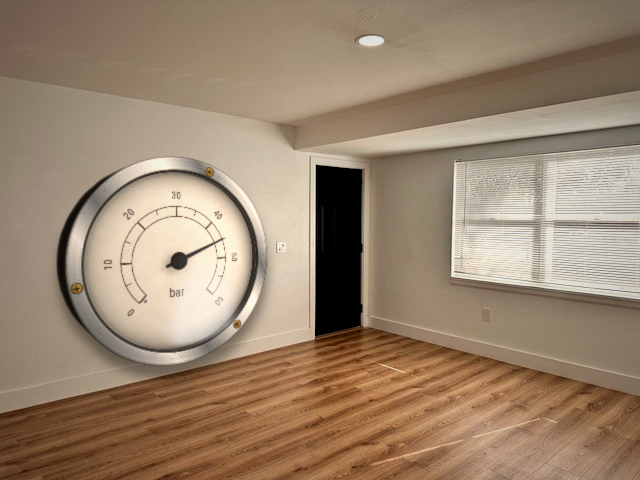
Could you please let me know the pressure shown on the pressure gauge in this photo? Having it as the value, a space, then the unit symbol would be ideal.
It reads 45 bar
